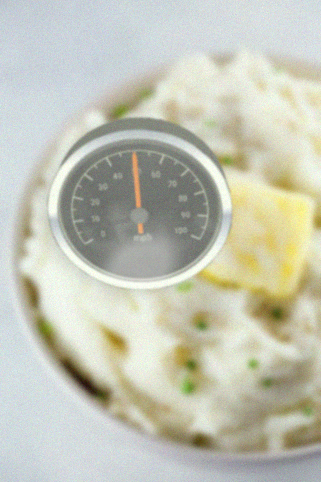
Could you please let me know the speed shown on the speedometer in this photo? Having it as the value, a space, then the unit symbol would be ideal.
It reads 50 mph
